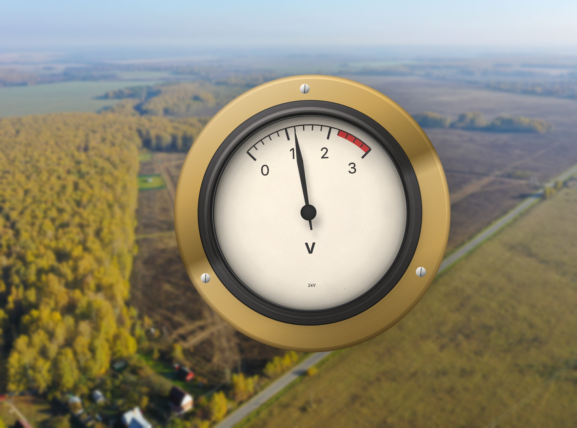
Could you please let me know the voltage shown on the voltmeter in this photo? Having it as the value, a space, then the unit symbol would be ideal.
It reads 1.2 V
